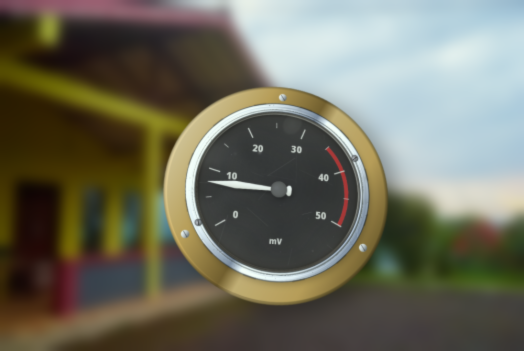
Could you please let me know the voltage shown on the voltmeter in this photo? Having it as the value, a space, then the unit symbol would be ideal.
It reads 7.5 mV
